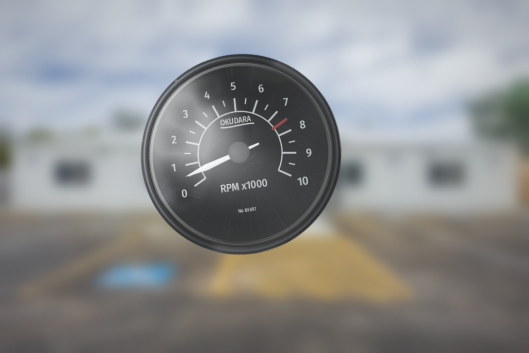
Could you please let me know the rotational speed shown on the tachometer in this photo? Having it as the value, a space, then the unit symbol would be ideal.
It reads 500 rpm
